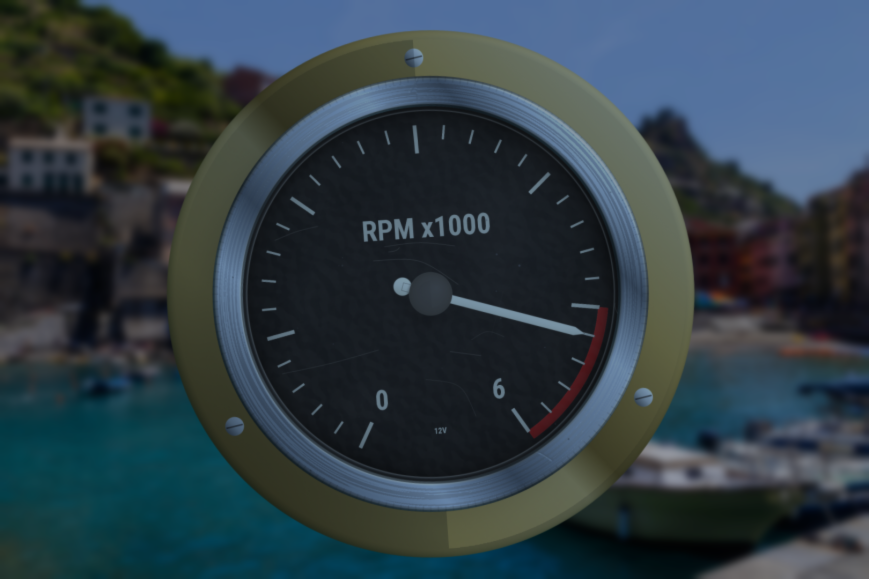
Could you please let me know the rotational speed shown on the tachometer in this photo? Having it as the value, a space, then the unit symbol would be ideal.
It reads 5200 rpm
